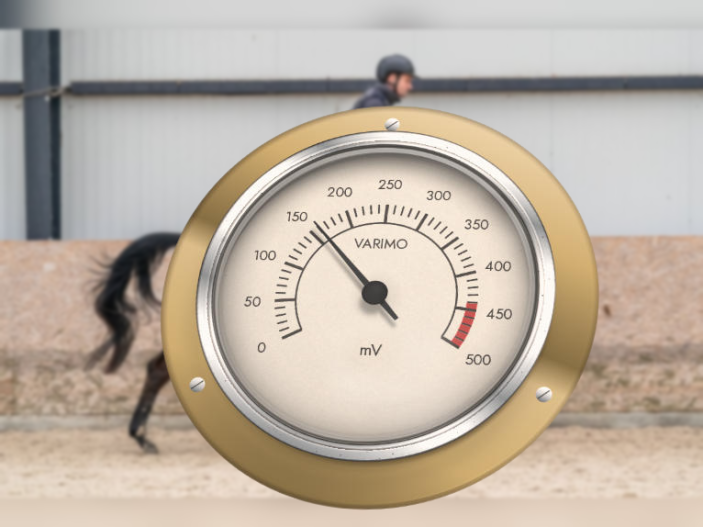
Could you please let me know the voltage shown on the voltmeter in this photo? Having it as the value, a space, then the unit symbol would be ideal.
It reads 160 mV
